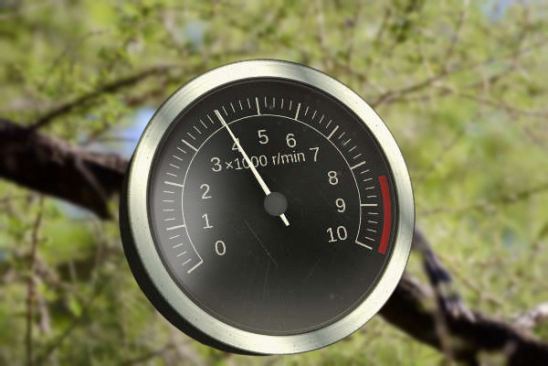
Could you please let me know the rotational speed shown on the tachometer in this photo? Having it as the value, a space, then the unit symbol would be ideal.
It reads 4000 rpm
